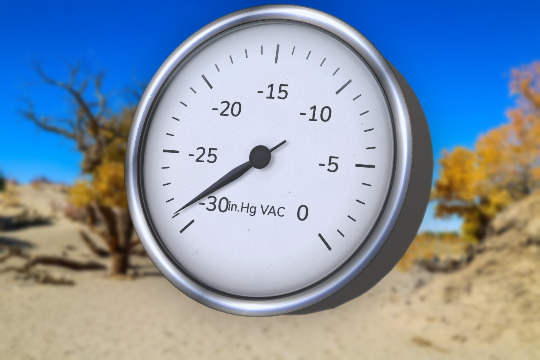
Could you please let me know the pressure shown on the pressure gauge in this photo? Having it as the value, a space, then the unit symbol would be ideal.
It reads -29 inHg
